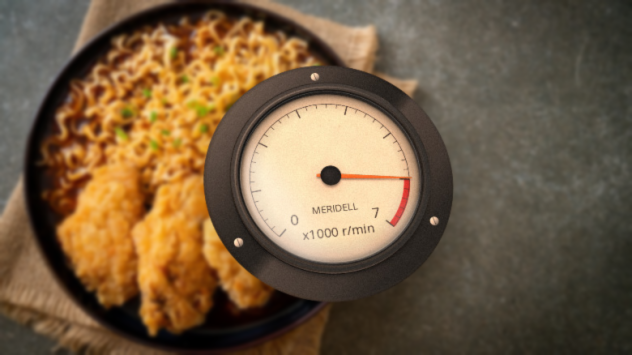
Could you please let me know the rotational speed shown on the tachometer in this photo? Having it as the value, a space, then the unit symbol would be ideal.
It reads 6000 rpm
